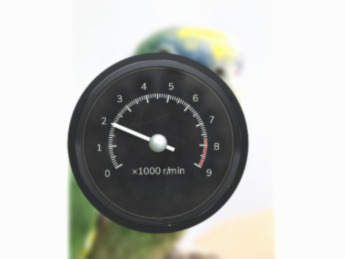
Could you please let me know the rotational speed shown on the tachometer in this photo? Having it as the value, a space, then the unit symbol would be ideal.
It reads 2000 rpm
